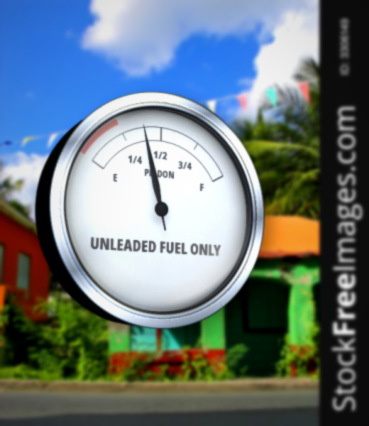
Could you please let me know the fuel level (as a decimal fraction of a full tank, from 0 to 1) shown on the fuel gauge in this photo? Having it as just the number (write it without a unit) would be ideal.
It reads 0.375
